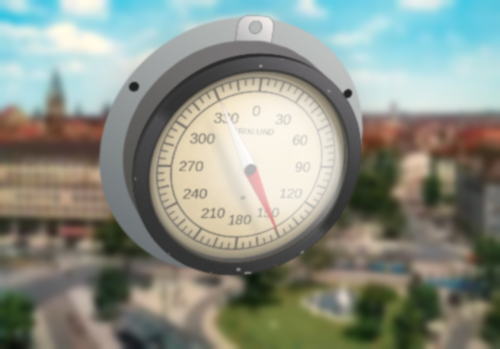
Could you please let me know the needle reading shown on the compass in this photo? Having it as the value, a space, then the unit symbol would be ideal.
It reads 150 °
